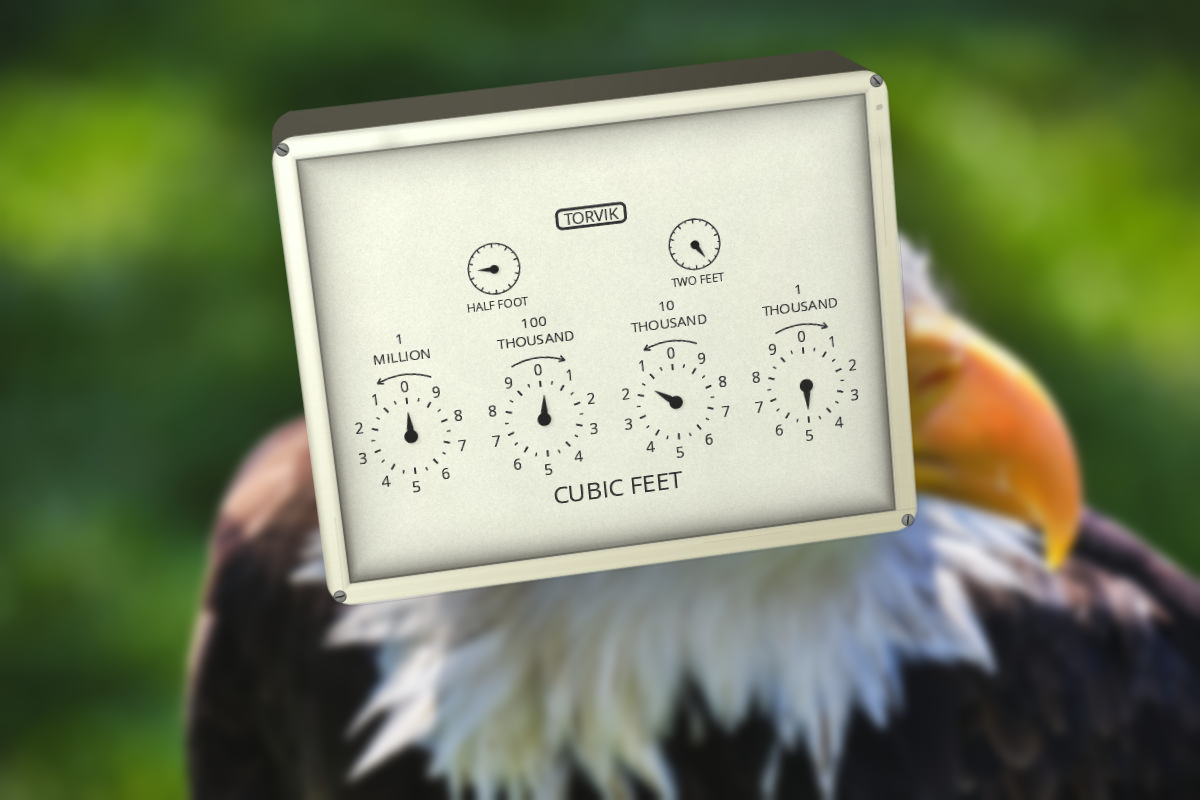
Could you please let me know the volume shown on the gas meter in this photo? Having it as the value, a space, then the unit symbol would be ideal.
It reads 1500 ft³
